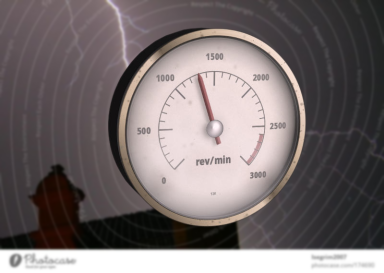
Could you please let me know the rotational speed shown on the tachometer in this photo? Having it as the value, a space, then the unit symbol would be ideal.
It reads 1300 rpm
